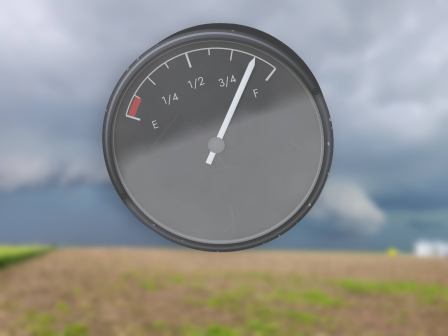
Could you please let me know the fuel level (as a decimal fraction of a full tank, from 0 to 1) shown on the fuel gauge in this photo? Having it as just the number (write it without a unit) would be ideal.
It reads 0.875
